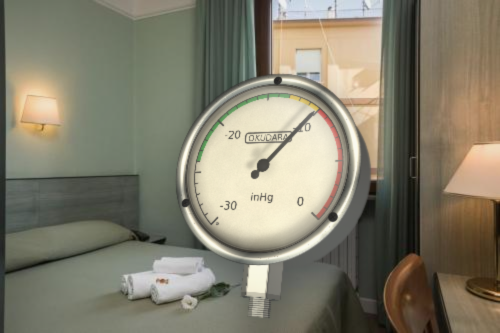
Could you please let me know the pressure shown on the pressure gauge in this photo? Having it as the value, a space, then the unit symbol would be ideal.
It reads -10 inHg
